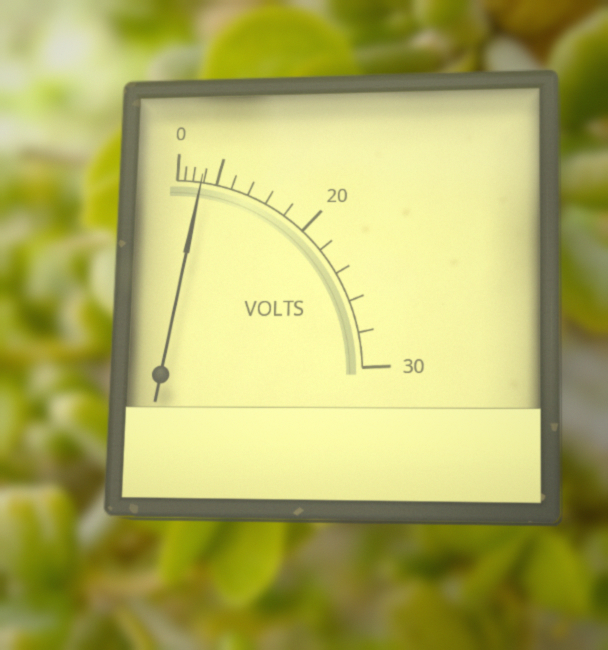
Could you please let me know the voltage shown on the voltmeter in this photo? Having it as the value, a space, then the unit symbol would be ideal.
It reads 8 V
